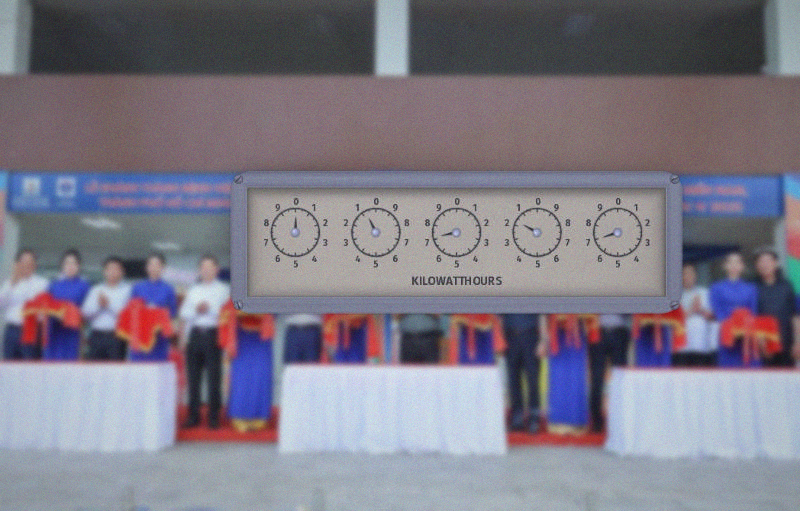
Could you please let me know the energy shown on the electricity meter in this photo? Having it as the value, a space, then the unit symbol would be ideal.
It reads 717 kWh
